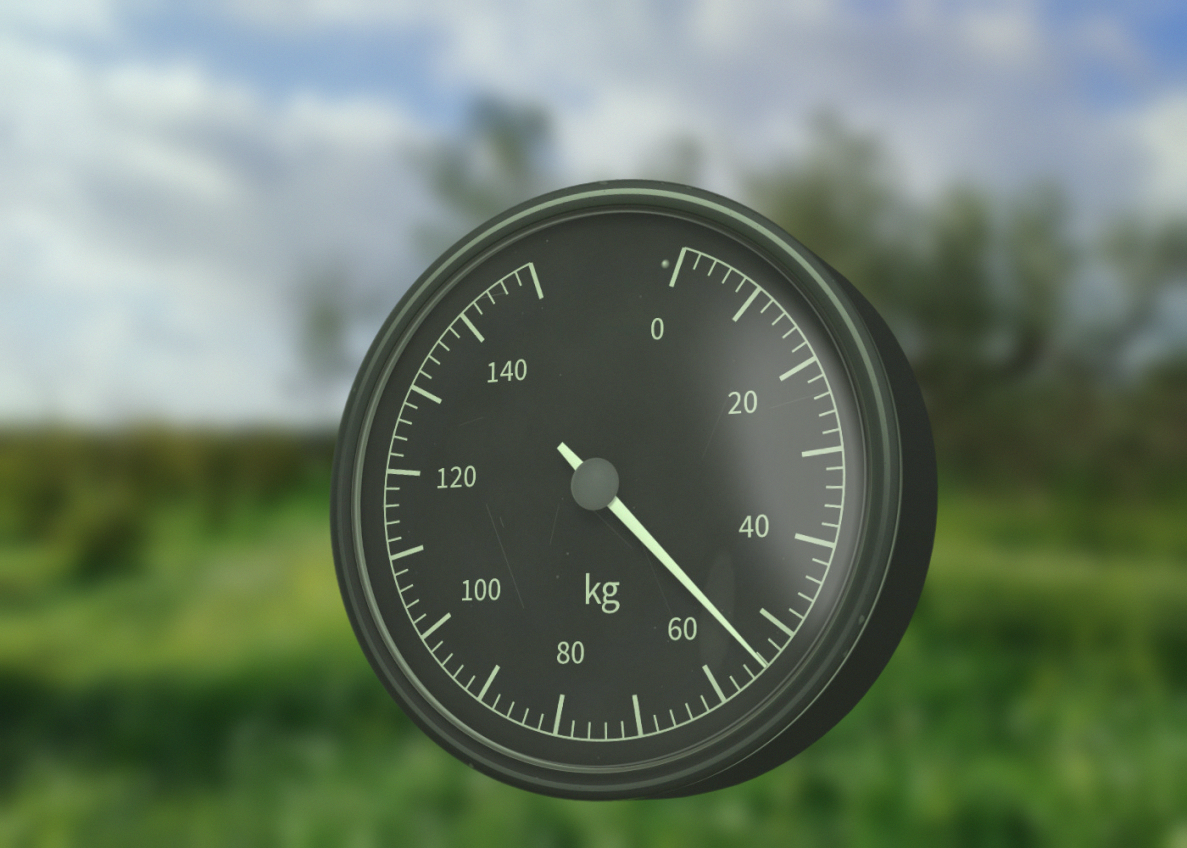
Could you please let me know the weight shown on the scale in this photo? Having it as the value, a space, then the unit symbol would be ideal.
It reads 54 kg
